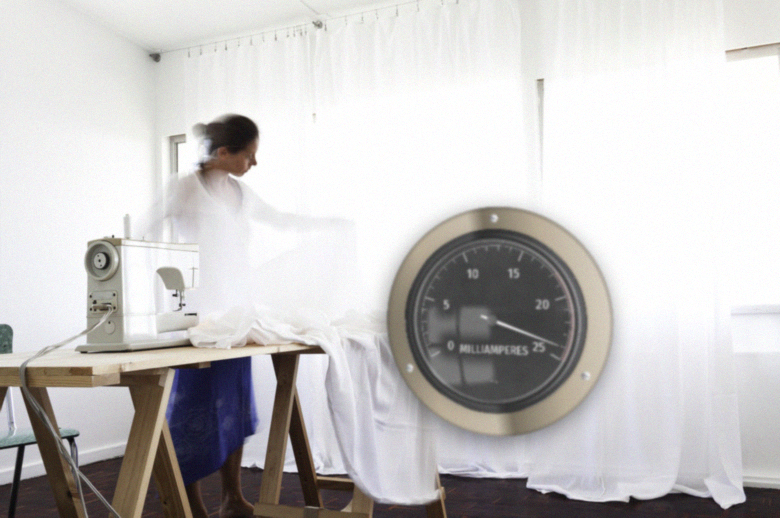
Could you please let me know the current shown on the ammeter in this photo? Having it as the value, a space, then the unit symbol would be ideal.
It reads 24 mA
